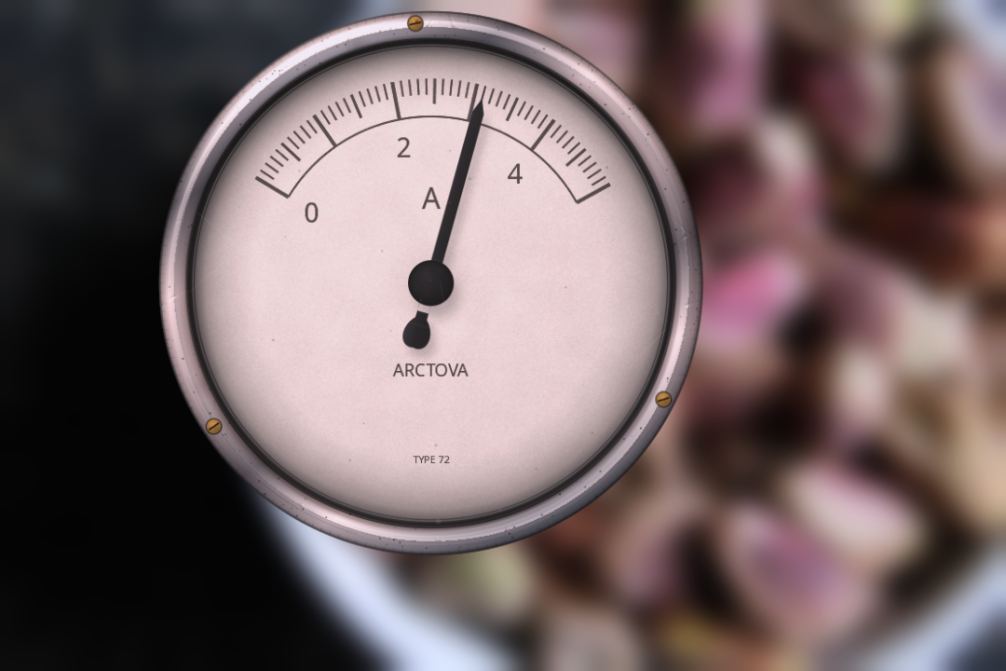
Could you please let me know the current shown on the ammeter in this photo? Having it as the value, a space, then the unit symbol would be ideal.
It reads 3.1 A
